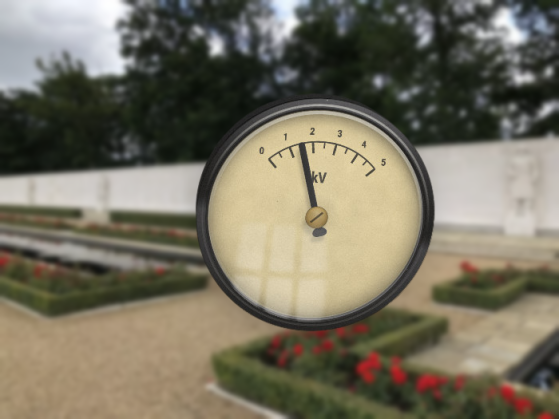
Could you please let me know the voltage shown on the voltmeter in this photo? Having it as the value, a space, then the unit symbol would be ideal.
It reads 1.5 kV
